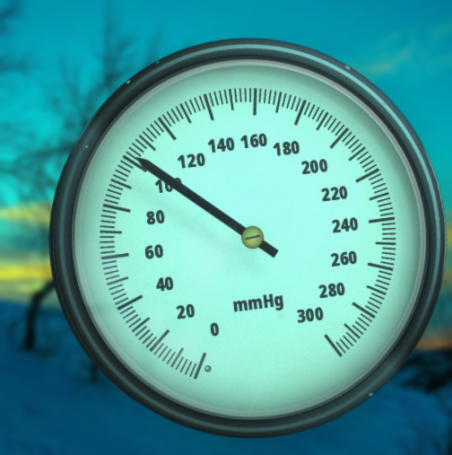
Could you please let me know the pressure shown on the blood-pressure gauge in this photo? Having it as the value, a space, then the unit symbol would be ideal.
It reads 102 mmHg
